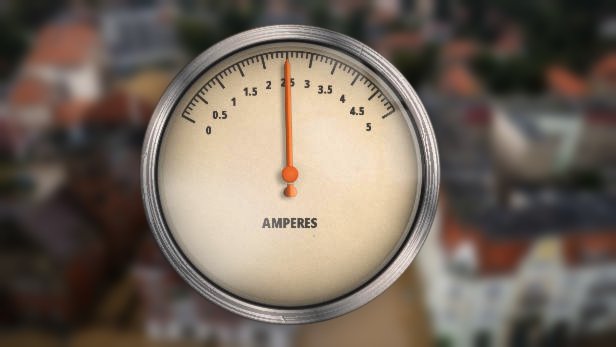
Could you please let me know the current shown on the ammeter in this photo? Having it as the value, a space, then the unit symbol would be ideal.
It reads 2.5 A
